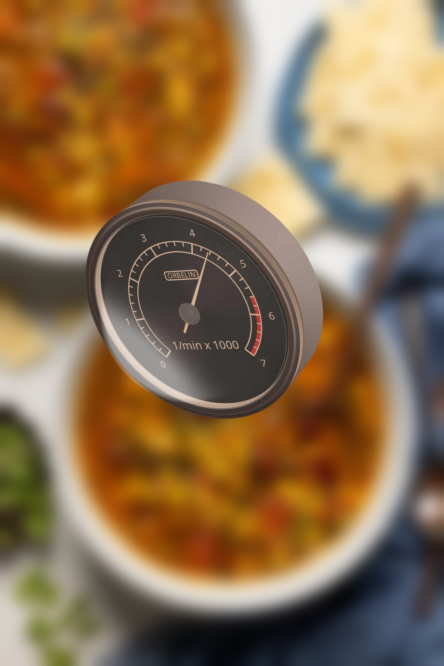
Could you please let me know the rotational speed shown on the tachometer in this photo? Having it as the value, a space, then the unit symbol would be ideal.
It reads 4400 rpm
